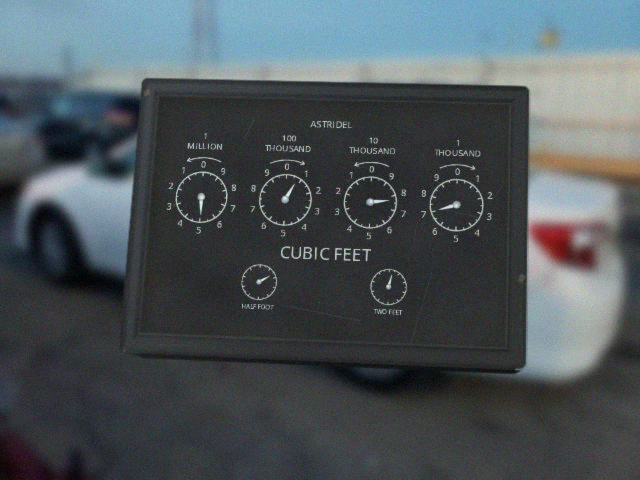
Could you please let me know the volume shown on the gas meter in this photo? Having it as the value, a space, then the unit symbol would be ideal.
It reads 507700 ft³
